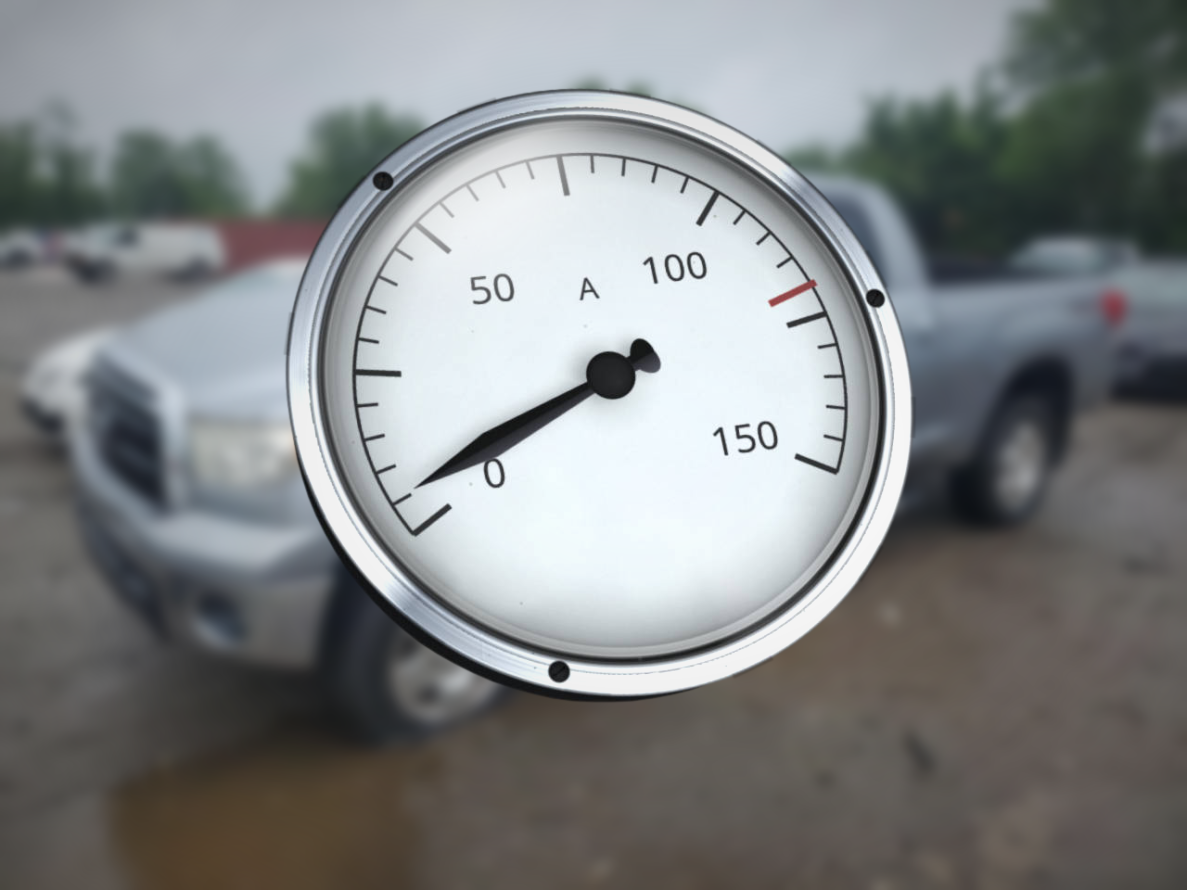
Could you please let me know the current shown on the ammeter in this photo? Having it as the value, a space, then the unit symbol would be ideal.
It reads 5 A
